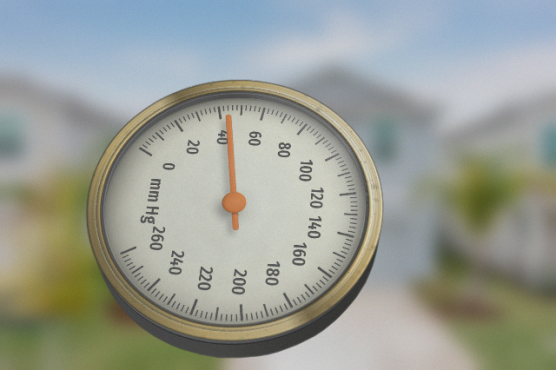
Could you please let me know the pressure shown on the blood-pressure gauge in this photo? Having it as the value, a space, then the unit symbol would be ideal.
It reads 44 mmHg
